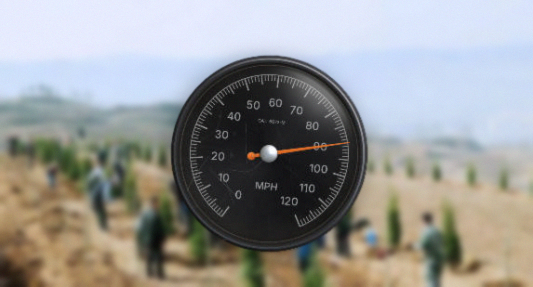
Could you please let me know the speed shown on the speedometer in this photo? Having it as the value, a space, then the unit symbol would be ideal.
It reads 90 mph
